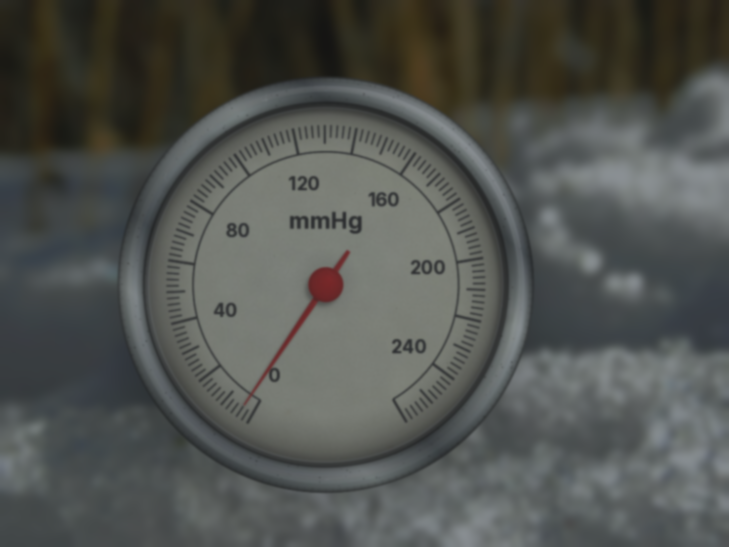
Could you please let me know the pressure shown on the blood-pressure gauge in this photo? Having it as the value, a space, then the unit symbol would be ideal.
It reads 4 mmHg
